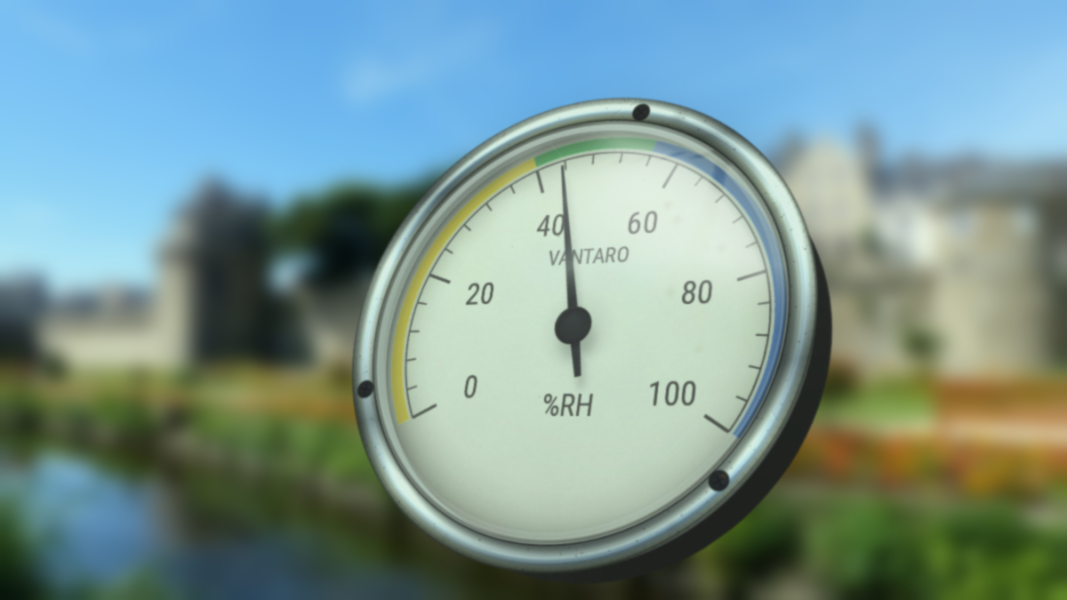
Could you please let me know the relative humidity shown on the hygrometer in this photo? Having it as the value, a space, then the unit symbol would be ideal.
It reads 44 %
